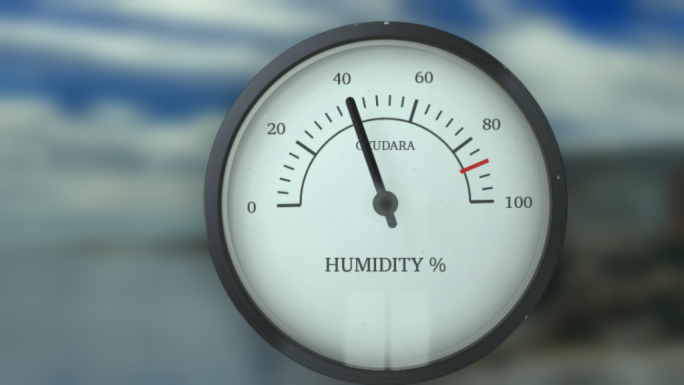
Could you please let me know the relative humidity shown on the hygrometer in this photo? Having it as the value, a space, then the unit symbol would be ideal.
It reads 40 %
